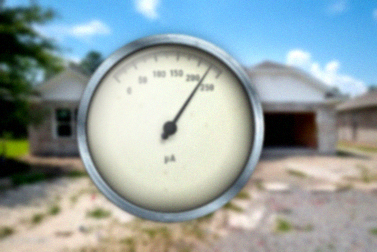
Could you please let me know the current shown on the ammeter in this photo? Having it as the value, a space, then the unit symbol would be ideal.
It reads 225 µA
